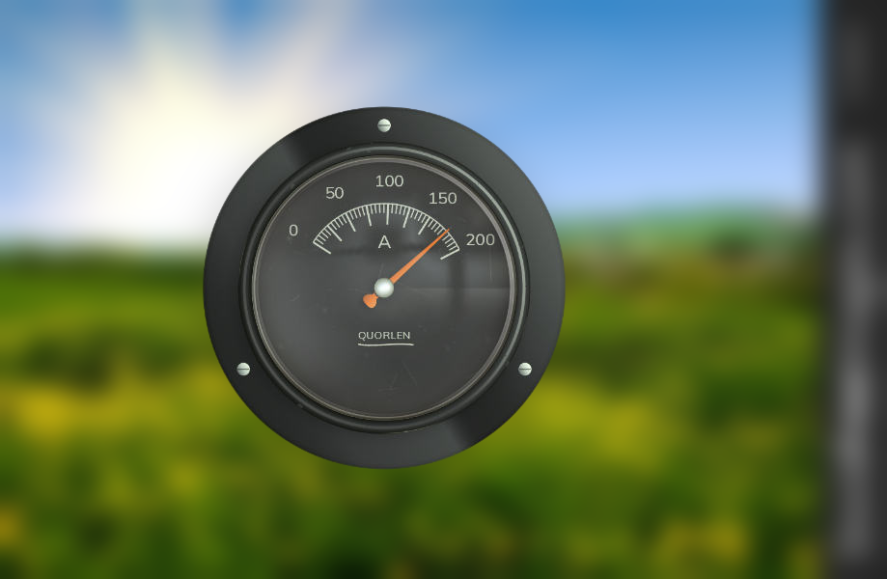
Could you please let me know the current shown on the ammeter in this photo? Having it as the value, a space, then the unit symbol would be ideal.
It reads 175 A
